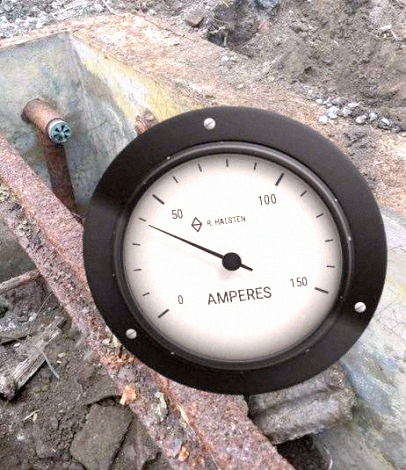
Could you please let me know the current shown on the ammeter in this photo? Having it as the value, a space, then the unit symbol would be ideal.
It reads 40 A
